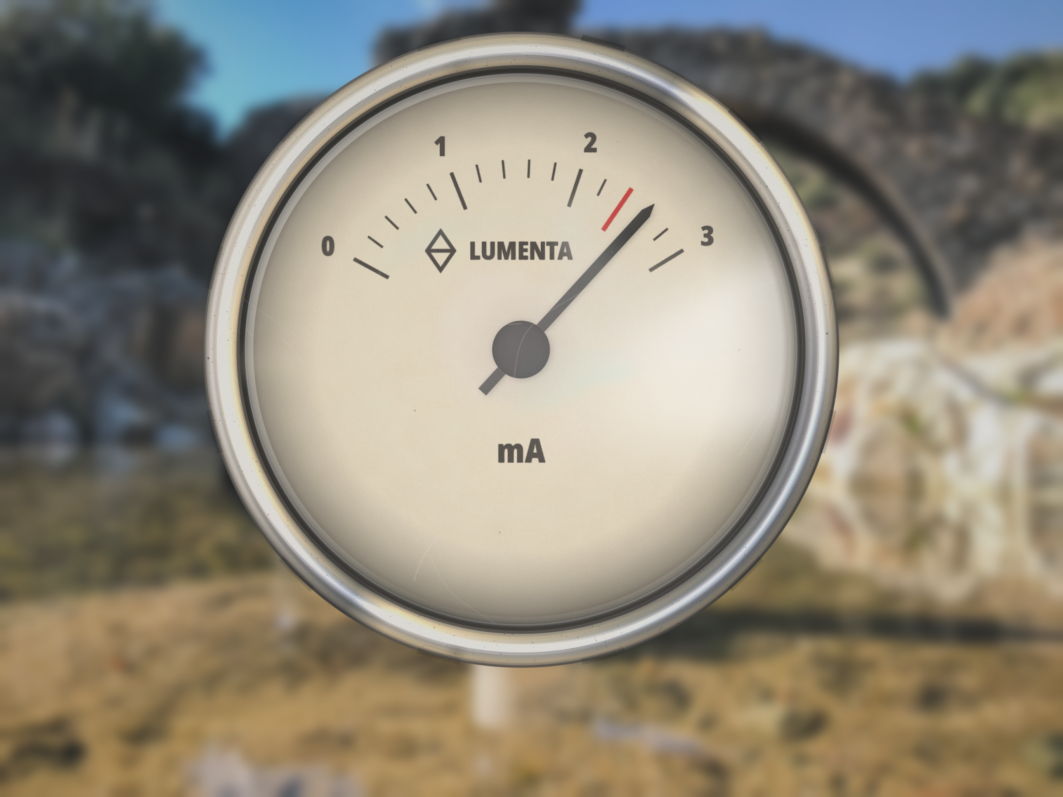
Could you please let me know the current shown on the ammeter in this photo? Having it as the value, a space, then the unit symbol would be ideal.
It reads 2.6 mA
